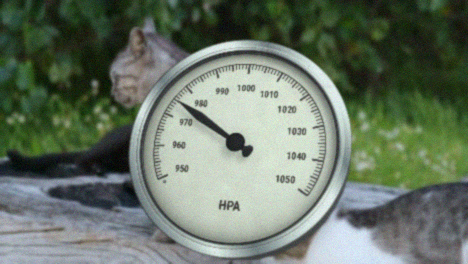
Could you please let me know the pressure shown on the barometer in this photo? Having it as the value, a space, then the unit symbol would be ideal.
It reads 975 hPa
